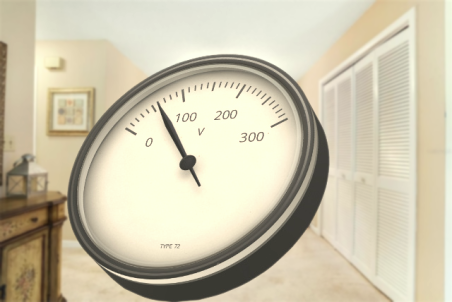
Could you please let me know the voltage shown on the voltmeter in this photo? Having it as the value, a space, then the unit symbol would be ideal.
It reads 60 V
